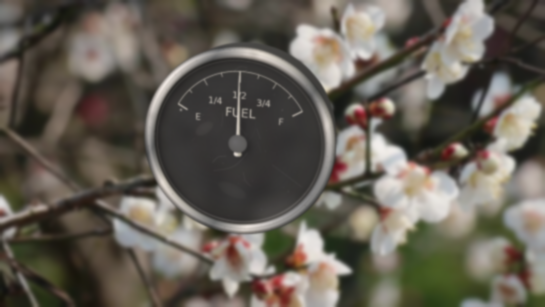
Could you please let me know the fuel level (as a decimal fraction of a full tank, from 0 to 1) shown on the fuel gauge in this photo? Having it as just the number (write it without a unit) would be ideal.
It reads 0.5
